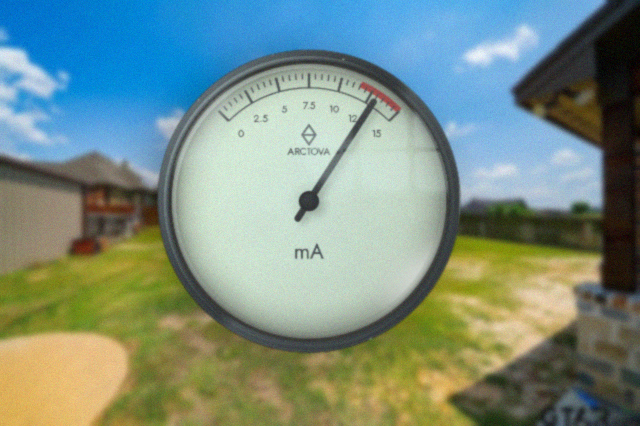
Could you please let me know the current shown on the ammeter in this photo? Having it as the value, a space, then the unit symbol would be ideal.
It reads 13 mA
